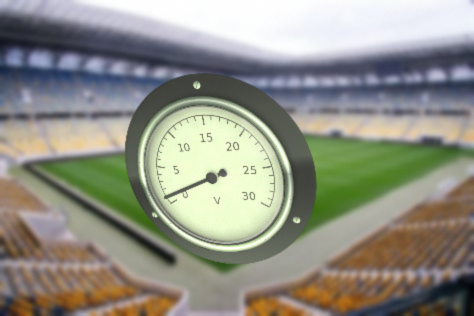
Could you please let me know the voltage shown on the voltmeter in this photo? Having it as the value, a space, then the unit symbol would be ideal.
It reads 1 V
